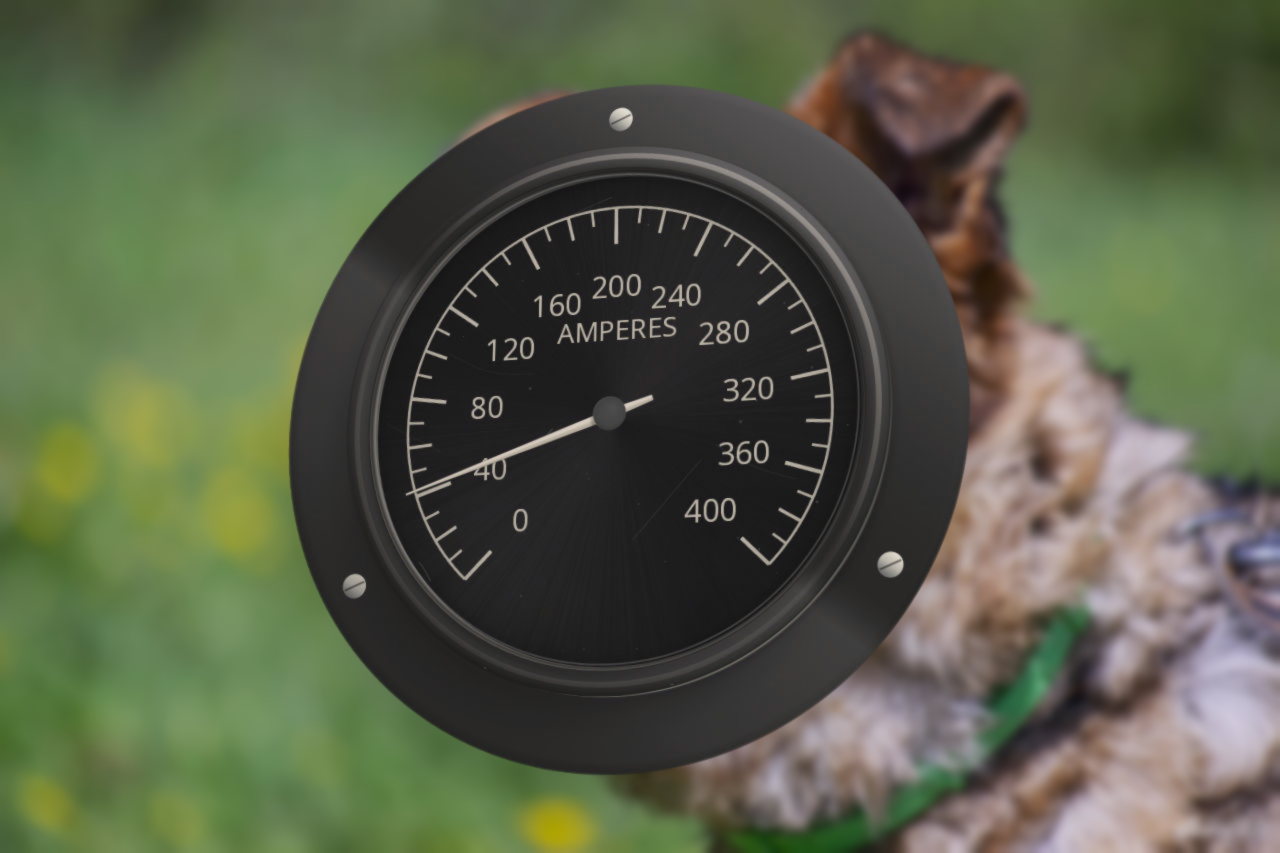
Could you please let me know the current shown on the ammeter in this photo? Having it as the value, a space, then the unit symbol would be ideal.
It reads 40 A
